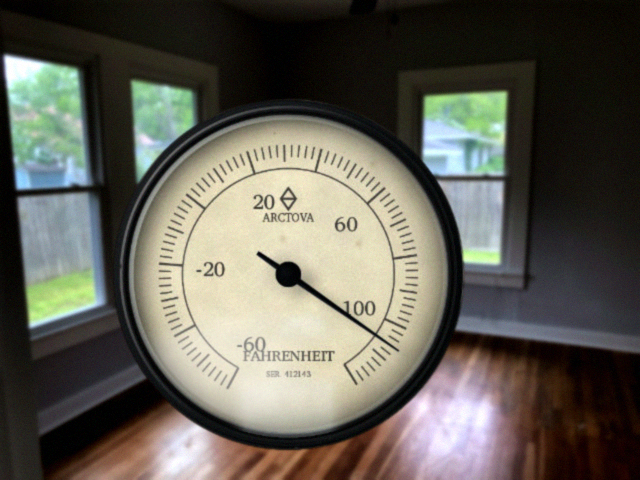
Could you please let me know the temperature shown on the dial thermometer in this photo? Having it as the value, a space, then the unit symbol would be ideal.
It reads 106 °F
